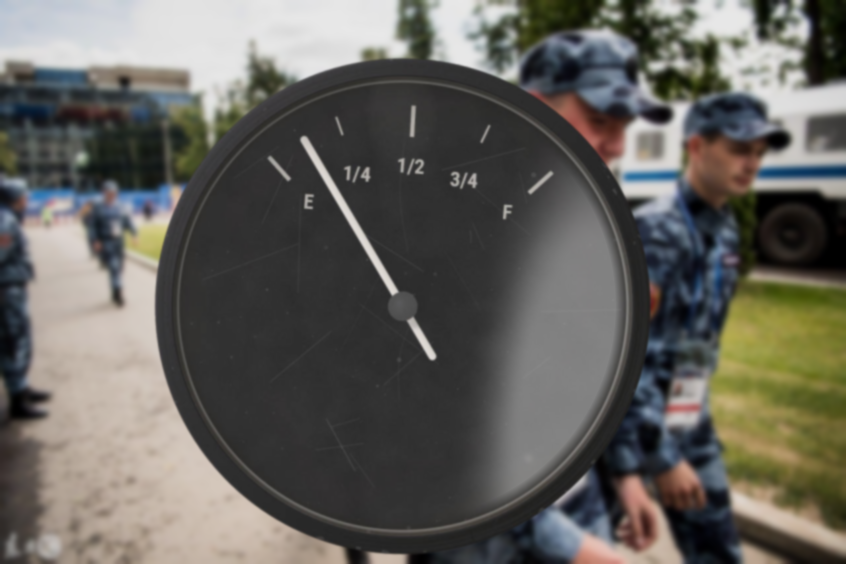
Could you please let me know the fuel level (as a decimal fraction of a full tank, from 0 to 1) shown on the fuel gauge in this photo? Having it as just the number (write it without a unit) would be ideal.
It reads 0.125
